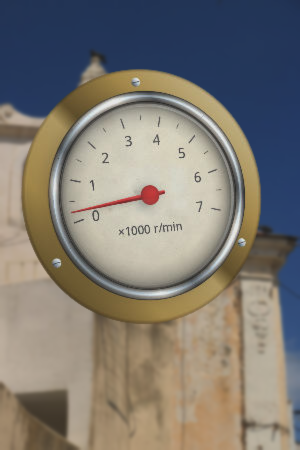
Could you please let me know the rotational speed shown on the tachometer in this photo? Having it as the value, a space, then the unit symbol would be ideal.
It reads 250 rpm
